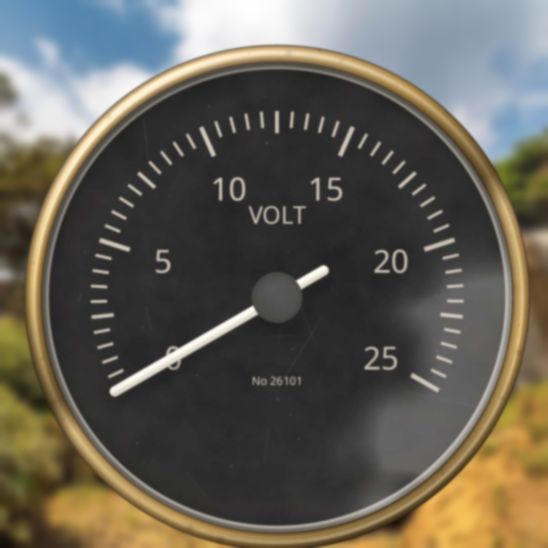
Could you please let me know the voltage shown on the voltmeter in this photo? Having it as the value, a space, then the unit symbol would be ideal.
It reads 0 V
